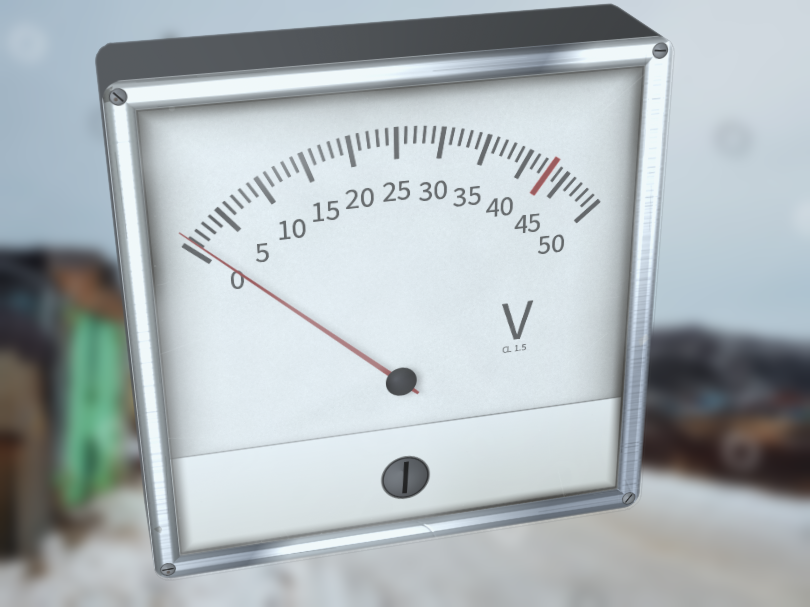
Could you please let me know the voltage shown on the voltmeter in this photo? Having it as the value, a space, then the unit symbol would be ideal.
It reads 1 V
